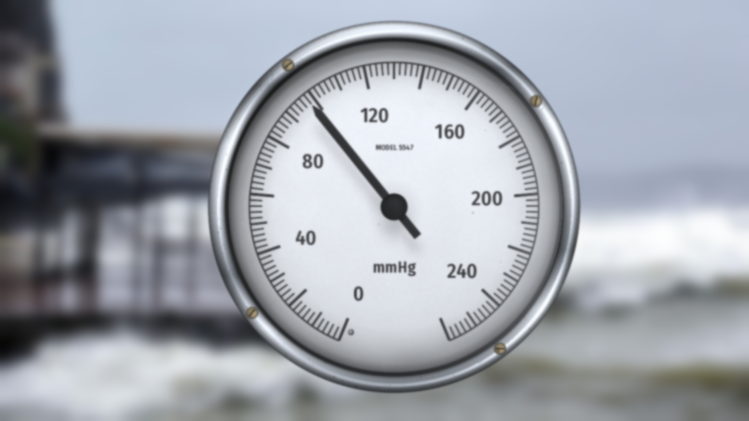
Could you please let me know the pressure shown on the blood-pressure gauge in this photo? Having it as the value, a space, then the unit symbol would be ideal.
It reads 98 mmHg
